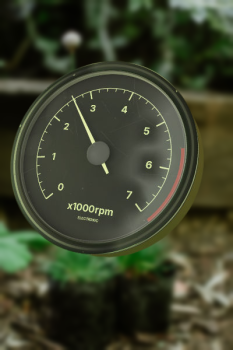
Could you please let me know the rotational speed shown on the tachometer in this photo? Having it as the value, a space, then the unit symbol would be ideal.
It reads 2600 rpm
